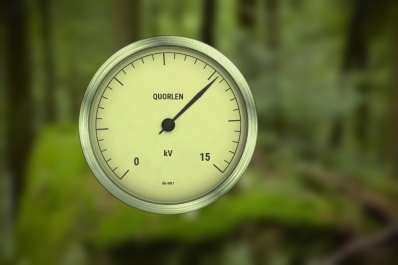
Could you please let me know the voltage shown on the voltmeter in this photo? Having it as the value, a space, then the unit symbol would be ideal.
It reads 10.25 kV
